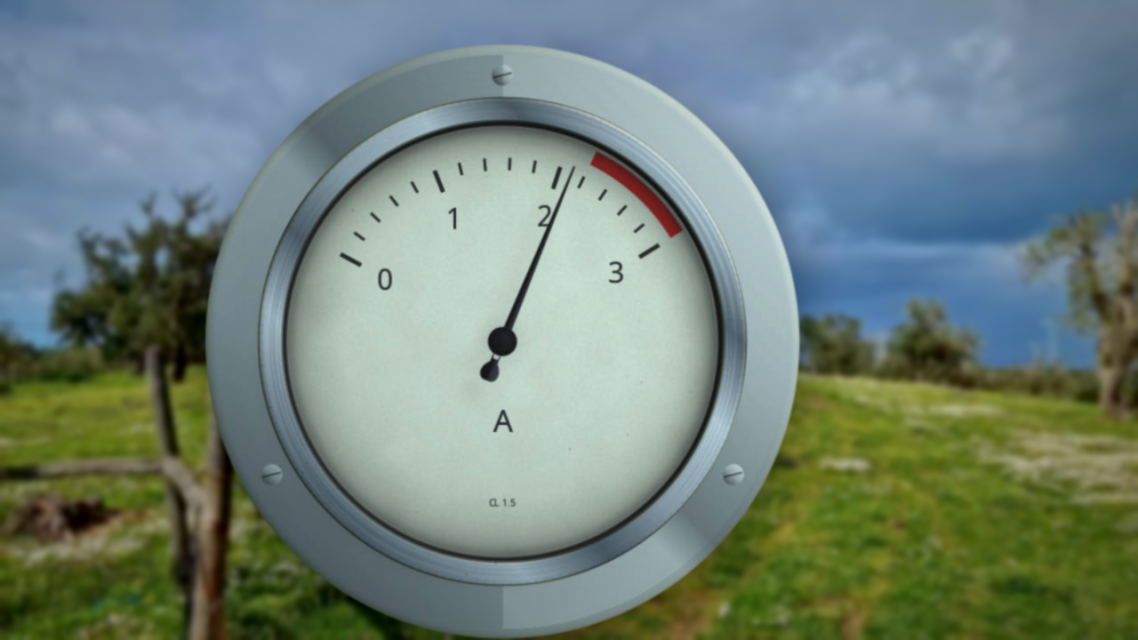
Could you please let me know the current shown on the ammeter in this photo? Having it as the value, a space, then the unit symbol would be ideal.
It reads 2.1 A
